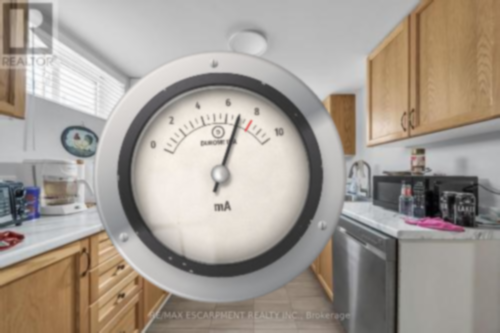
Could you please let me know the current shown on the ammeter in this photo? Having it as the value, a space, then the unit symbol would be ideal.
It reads 7 mA
